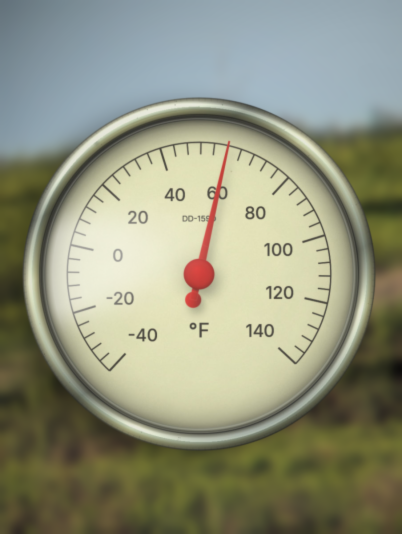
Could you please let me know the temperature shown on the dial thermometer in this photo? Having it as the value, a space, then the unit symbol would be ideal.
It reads 60 °F
